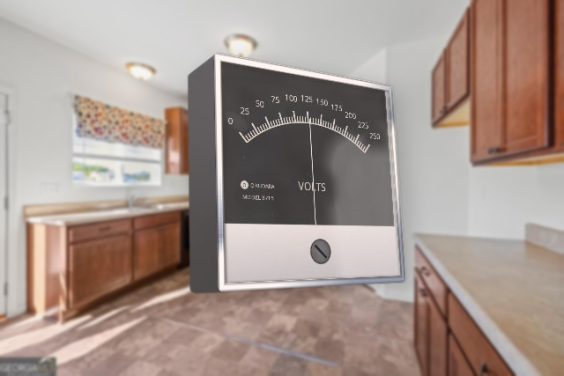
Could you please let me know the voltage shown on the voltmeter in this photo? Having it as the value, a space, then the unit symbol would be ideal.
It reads 125 V
